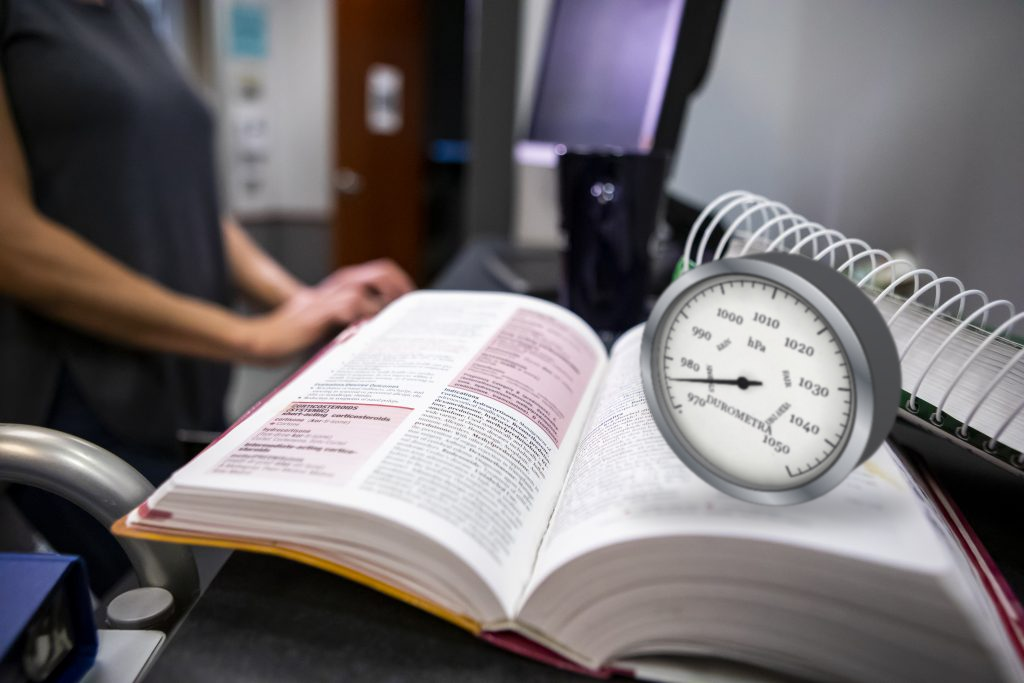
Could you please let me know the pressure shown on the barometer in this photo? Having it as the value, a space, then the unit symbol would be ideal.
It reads 976 hPa
